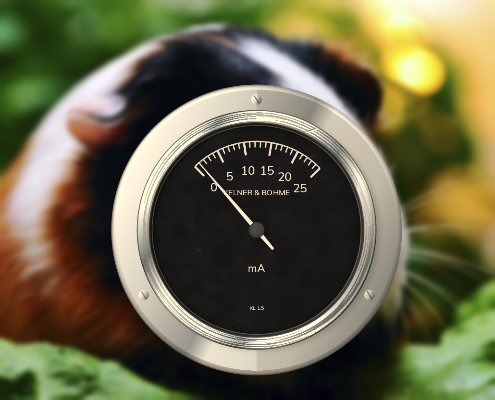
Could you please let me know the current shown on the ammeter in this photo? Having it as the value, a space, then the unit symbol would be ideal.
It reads 1 mA
